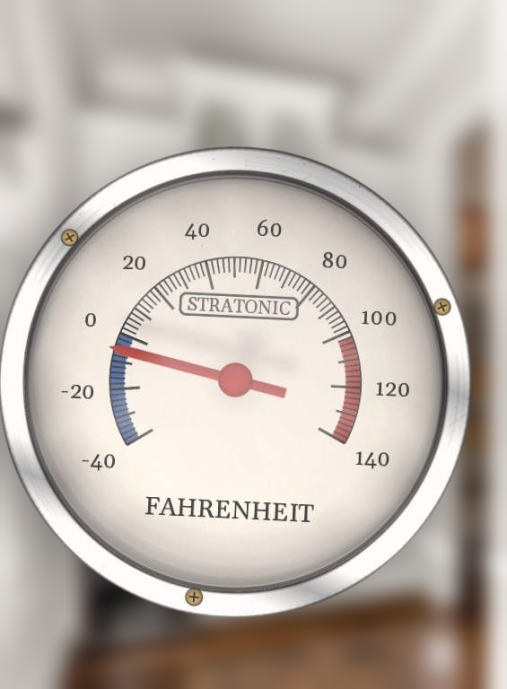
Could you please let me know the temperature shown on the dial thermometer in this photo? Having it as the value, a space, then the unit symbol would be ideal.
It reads -6 °F
